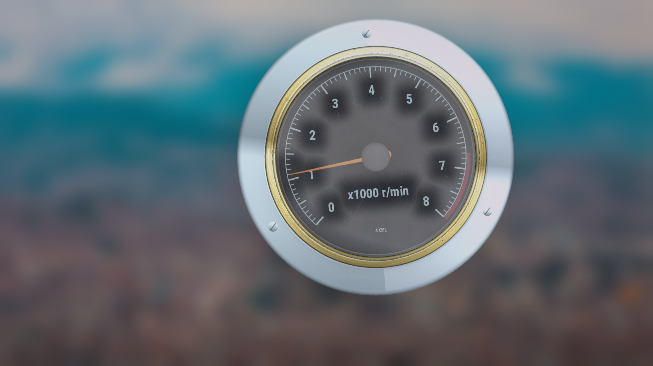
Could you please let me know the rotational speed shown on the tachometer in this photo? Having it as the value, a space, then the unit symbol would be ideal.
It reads 1100 rpm
